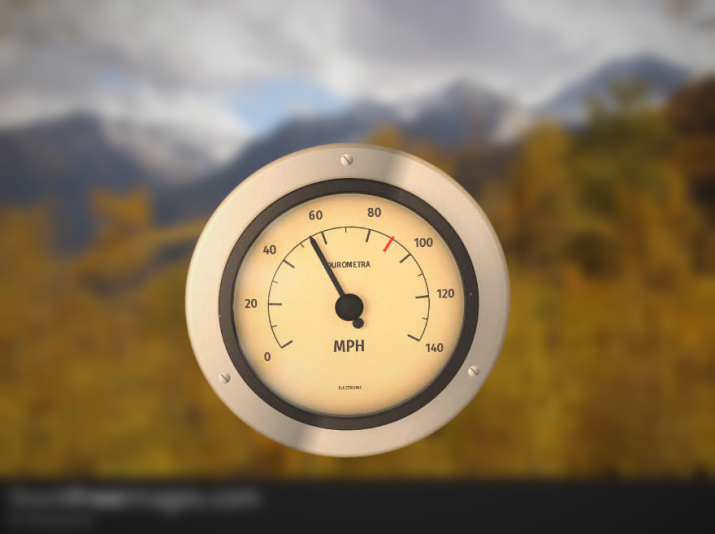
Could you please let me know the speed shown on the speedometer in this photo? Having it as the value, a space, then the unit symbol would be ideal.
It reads 55 mph
